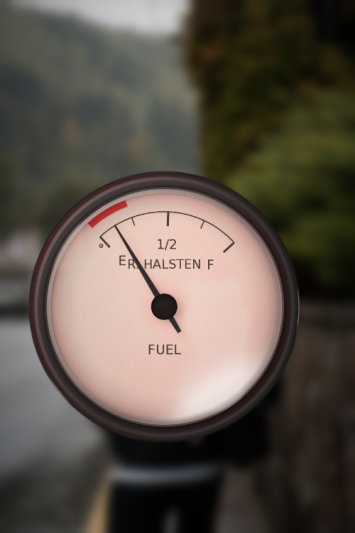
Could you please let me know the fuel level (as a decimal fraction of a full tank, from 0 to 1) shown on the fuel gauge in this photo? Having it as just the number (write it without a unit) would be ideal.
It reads 0.125
